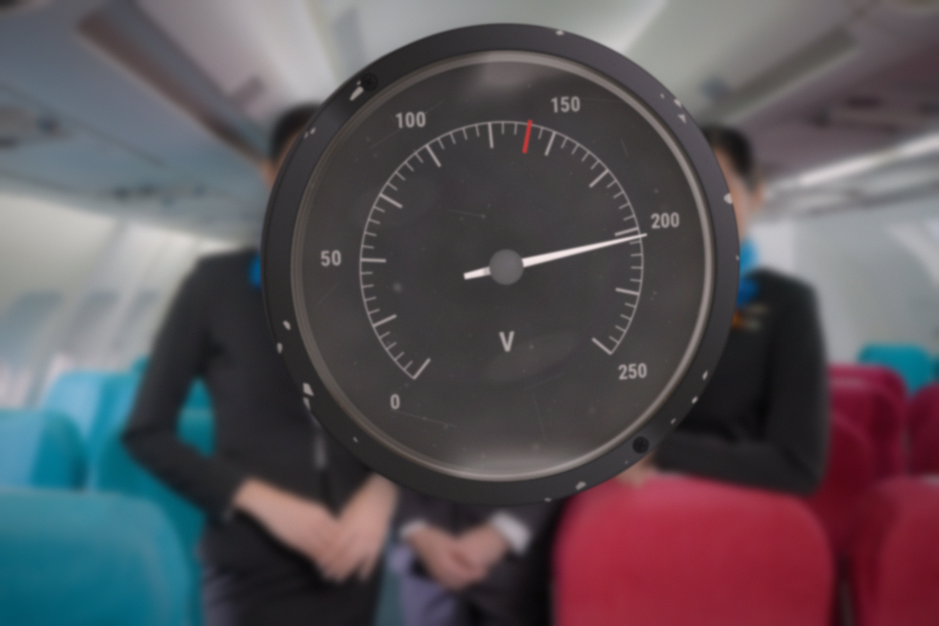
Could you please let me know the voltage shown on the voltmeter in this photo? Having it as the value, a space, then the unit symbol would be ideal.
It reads 202.5 V
